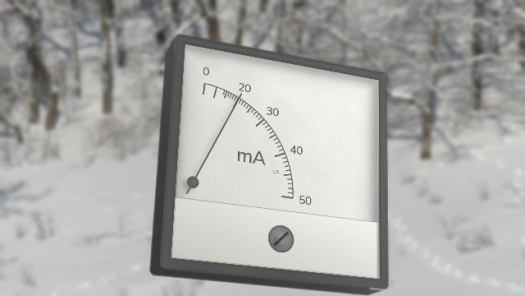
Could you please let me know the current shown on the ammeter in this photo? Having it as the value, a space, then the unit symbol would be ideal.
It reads 20 mA
